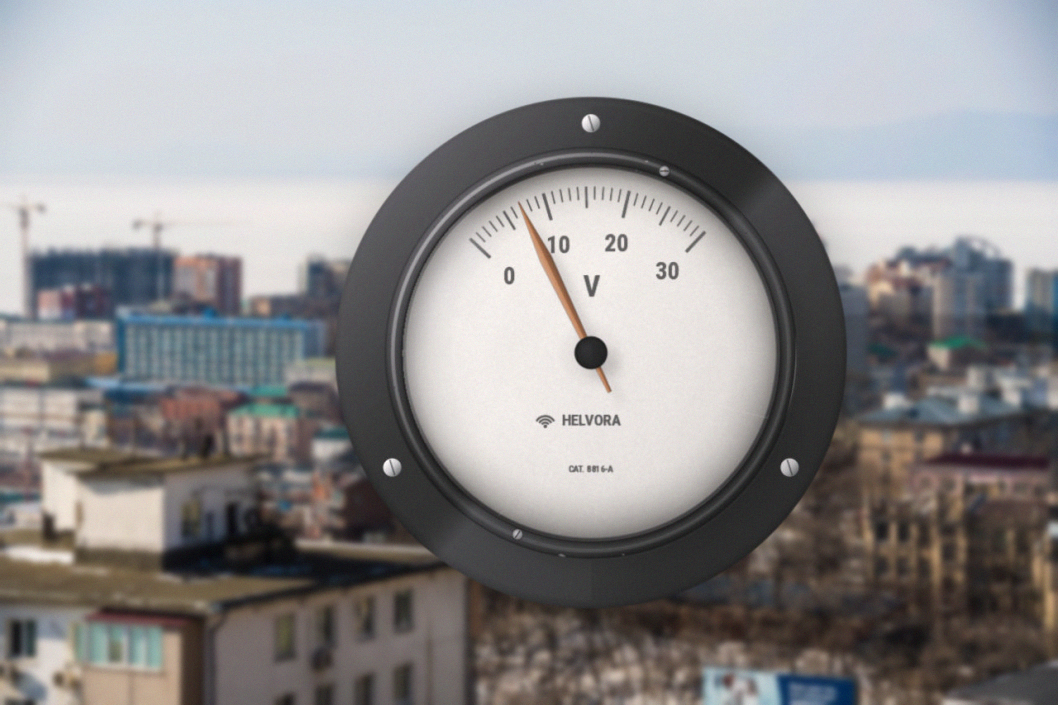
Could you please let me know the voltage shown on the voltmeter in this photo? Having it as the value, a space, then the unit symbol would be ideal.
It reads 7 V
